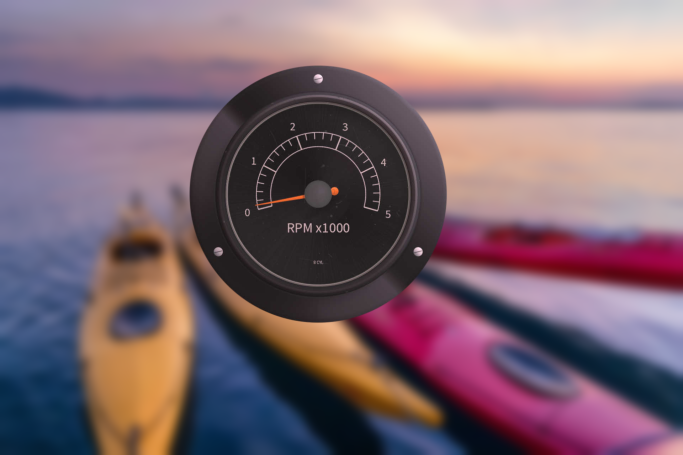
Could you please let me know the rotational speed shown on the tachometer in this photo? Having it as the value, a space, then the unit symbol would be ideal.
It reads 100 rpm
